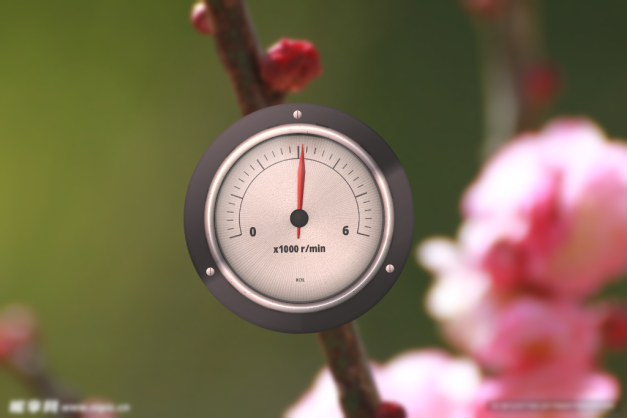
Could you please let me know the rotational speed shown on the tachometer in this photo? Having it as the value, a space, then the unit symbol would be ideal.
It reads 3100 rpm
